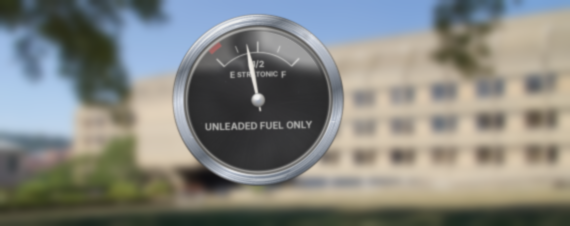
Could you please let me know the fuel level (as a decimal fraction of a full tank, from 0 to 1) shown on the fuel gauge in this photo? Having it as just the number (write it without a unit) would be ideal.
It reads 0.375
